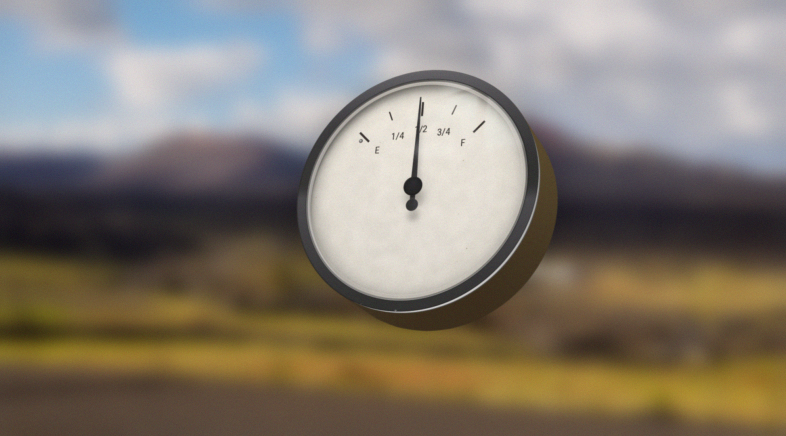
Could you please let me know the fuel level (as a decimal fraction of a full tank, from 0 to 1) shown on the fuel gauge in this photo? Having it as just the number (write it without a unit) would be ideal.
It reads 0.5
